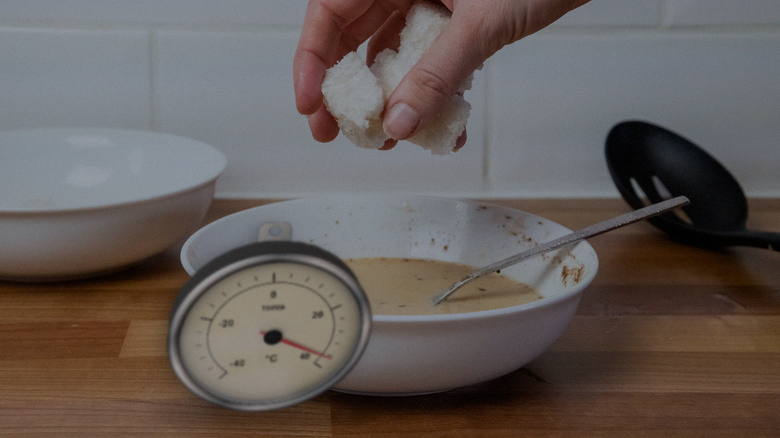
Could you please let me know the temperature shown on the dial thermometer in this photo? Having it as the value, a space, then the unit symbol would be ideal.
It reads 36 °C
